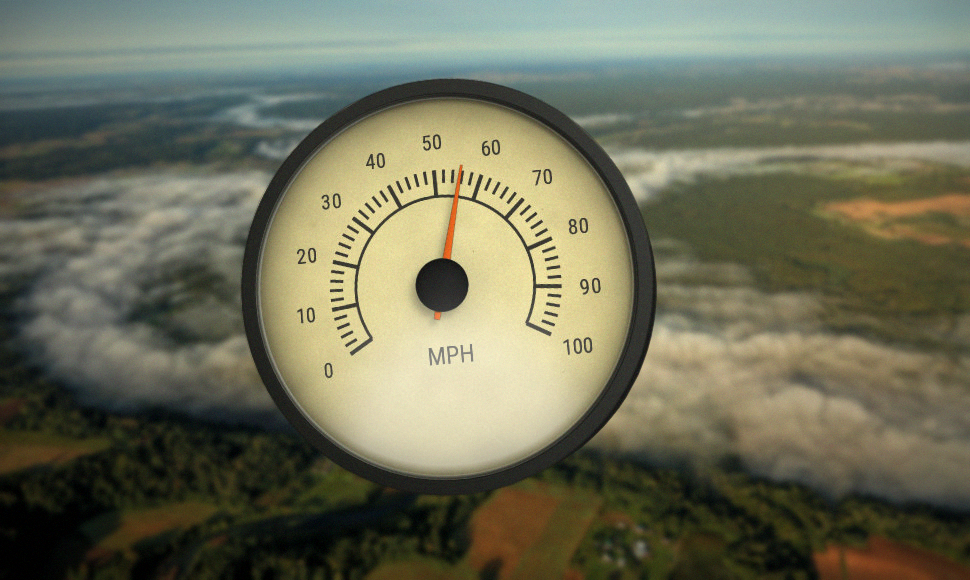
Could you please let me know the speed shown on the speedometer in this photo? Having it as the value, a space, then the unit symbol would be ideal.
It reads 56 mph
